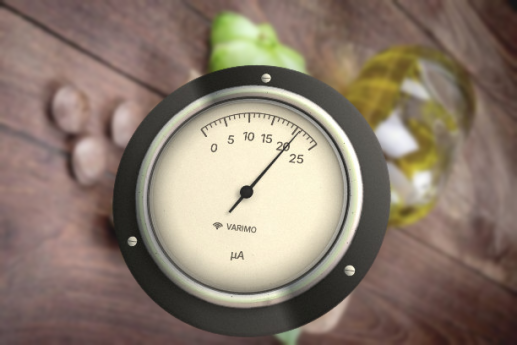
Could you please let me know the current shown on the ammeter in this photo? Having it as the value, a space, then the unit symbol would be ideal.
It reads 21 µA
